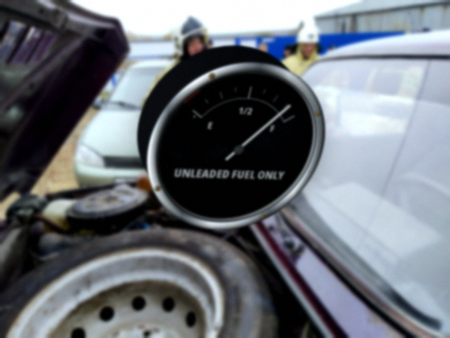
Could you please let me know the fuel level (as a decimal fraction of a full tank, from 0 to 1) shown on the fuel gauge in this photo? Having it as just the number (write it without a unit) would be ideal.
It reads 0.875
